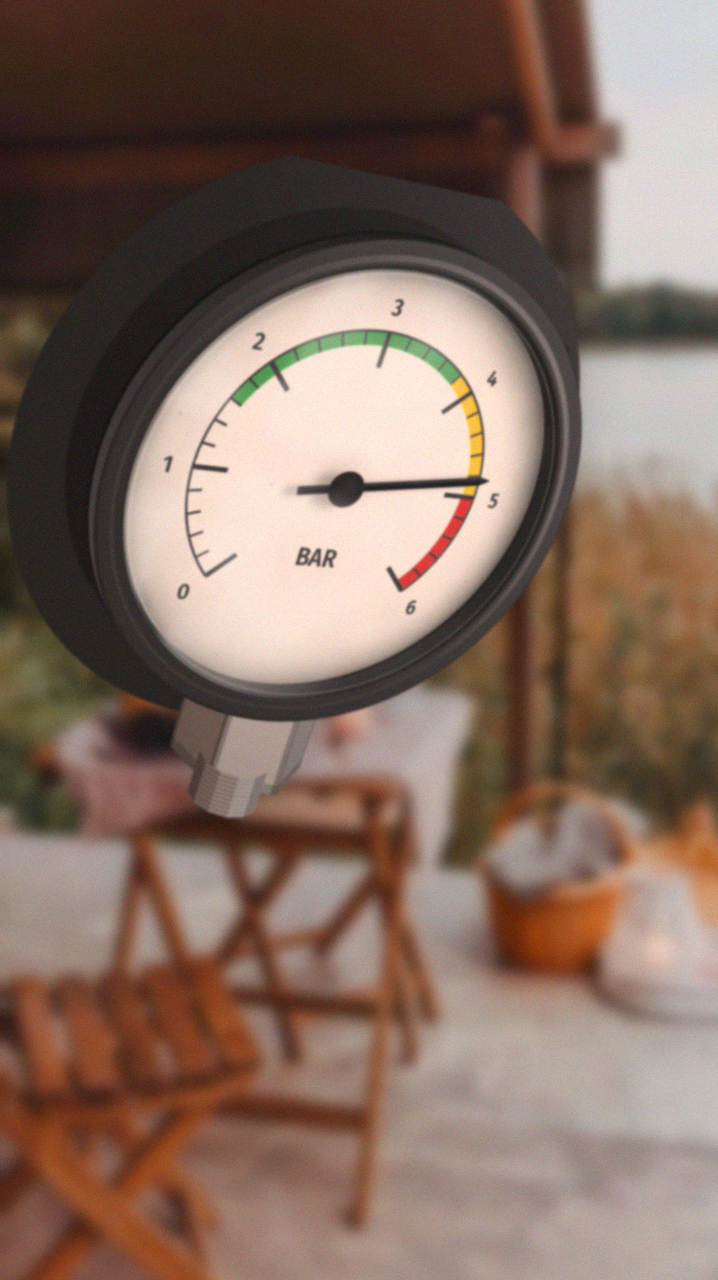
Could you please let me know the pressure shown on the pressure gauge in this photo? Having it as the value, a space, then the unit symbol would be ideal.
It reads 4.8 bar
